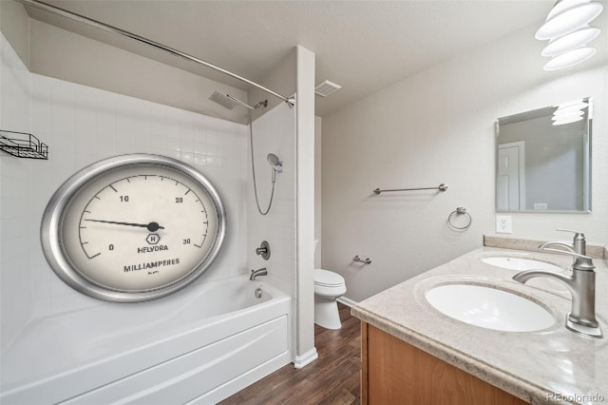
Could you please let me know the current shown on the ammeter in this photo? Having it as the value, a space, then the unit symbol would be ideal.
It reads 5 mA
